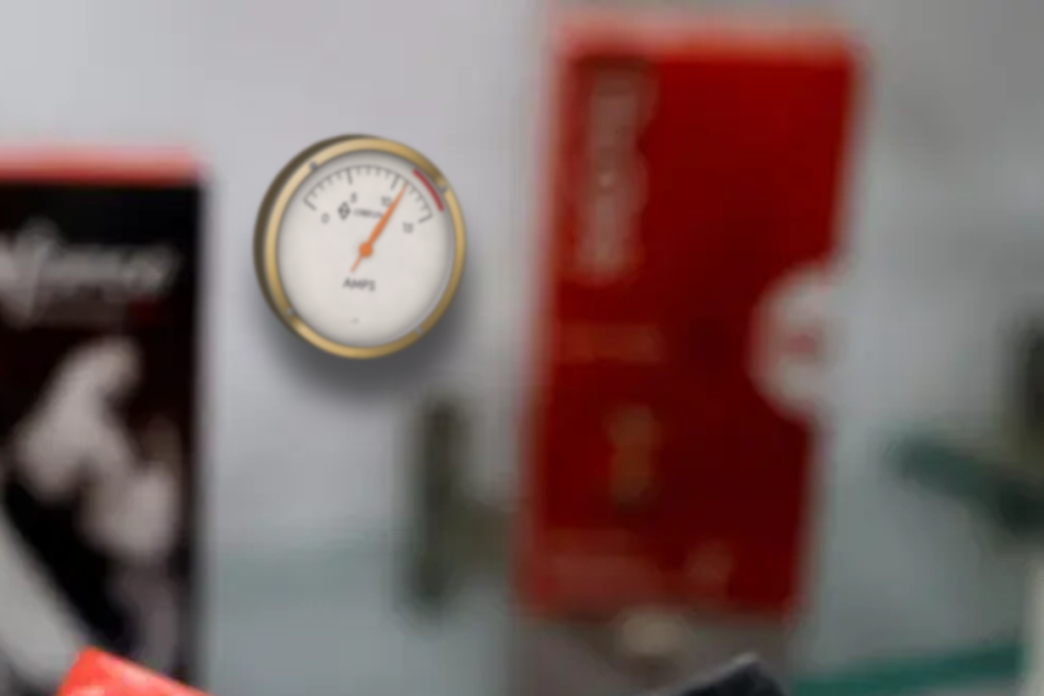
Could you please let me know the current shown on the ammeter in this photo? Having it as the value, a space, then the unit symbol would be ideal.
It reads 11 A
